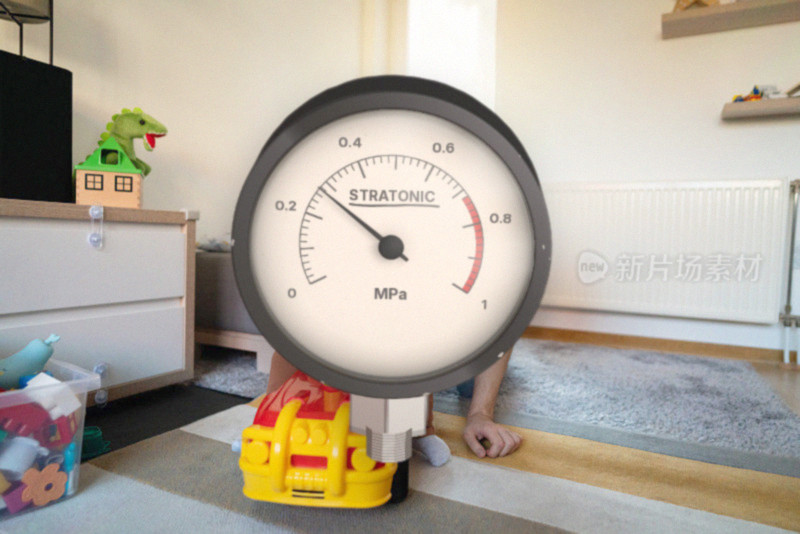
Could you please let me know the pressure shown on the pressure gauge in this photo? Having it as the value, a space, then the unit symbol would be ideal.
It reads 0.28 MPa
